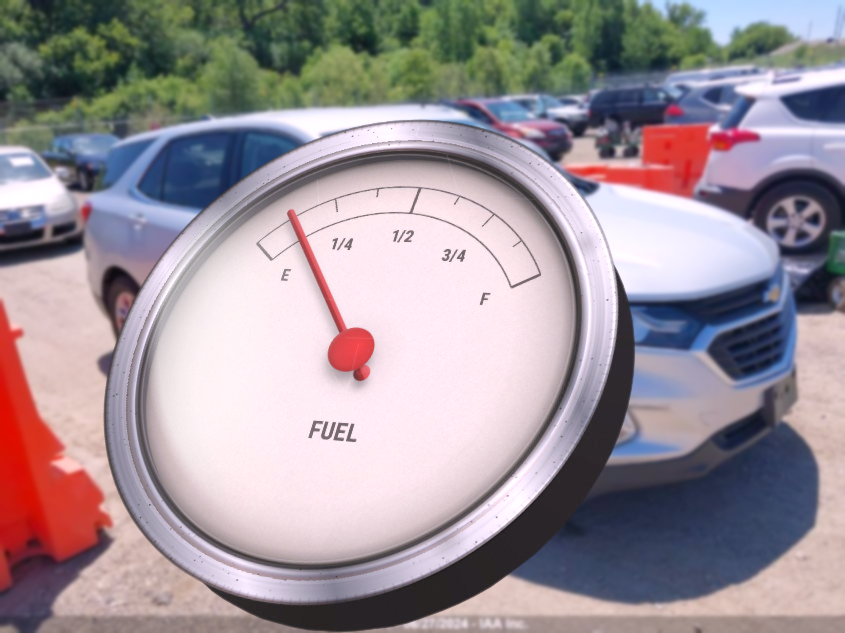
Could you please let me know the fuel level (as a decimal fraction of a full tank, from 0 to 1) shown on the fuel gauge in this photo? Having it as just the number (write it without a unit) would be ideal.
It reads 0.125
